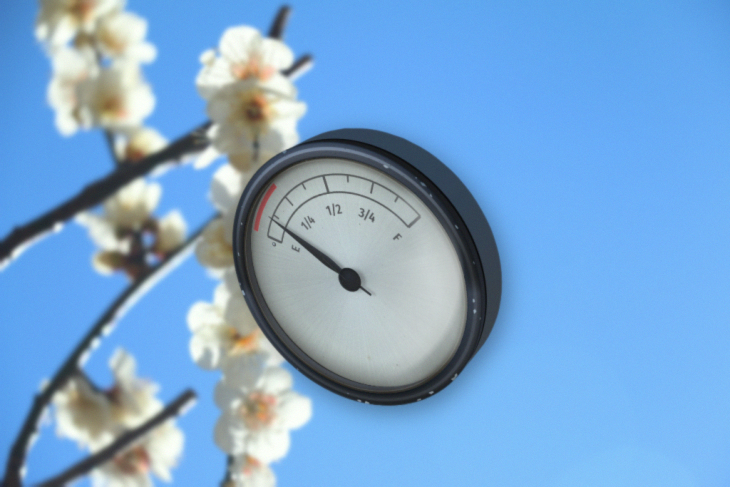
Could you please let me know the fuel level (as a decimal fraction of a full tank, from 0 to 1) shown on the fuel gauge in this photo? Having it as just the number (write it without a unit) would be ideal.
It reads 0.125
